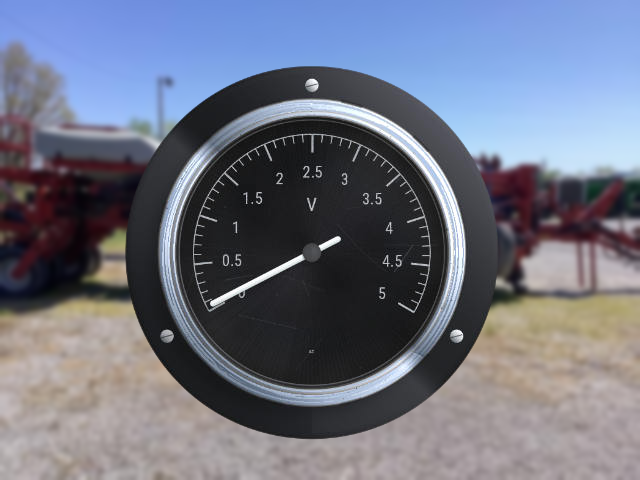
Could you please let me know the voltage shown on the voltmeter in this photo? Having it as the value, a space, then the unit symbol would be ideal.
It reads 0.05 V
